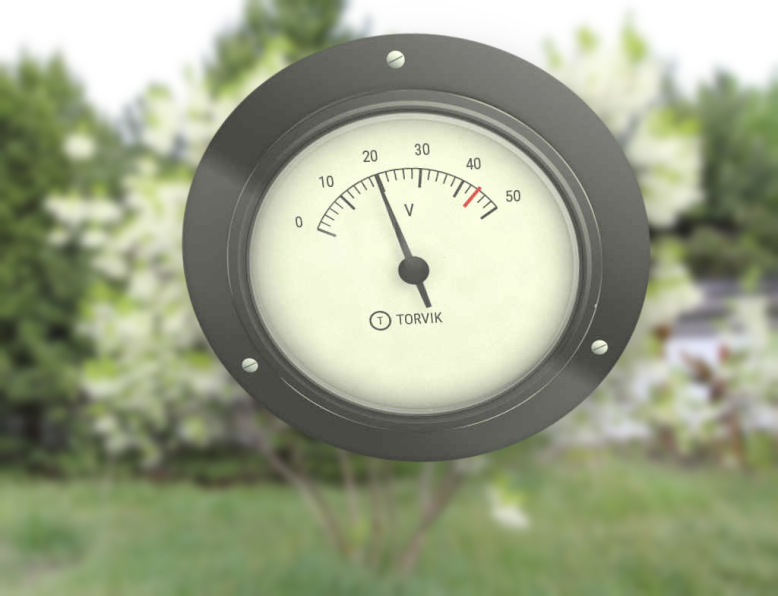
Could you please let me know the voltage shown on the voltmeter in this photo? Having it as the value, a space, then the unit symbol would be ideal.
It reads 20 V
